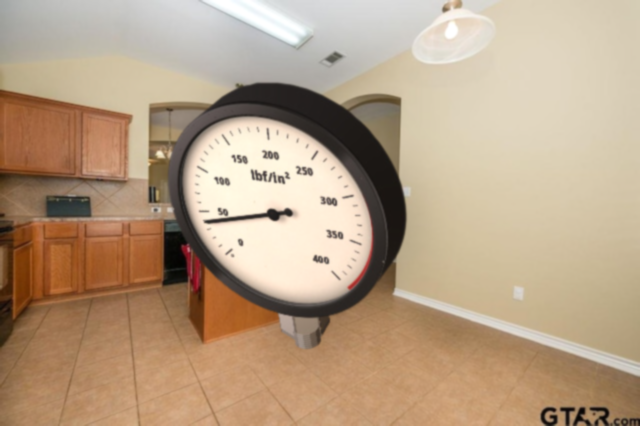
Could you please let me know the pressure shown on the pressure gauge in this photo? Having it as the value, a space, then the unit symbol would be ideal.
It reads 40 psi
